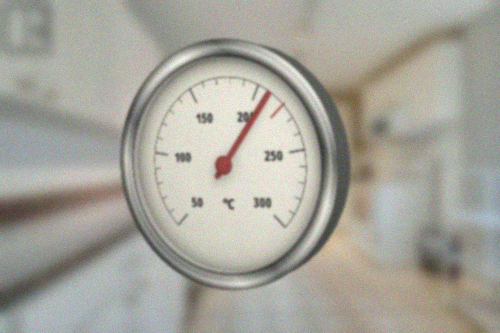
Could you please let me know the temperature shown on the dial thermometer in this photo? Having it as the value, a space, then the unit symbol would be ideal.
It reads 210 °C
